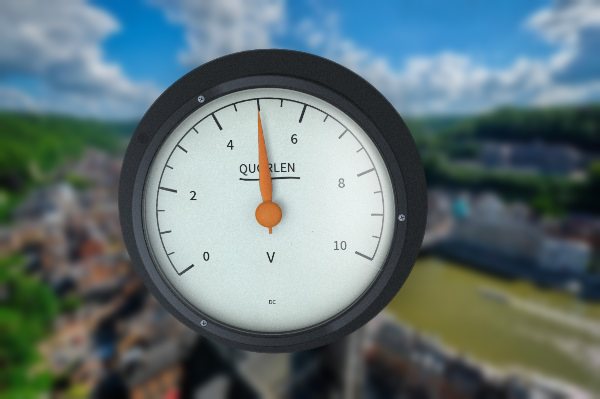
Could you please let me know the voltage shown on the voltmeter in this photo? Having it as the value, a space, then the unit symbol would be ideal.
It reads 5 V
